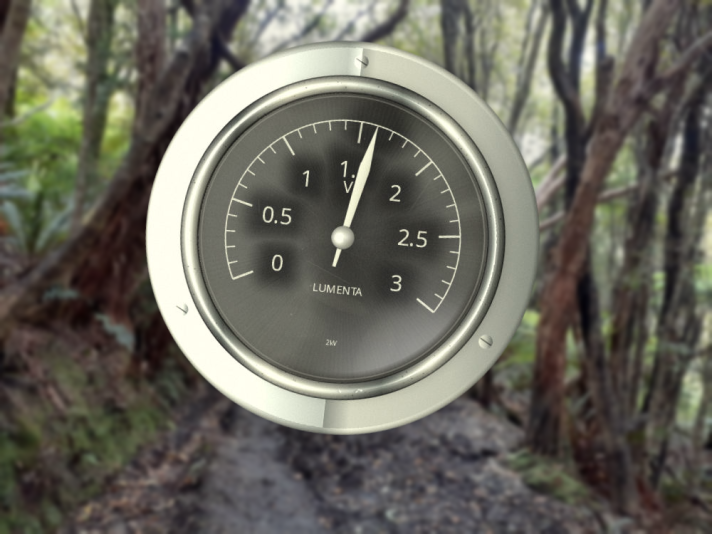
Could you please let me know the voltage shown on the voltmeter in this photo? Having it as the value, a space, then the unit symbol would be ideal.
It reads 1.6 V
